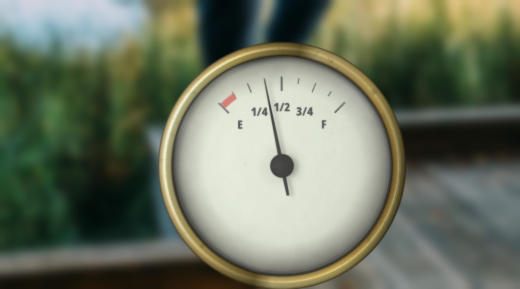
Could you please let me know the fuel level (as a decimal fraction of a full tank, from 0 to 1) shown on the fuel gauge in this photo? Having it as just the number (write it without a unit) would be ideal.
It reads 0.375
